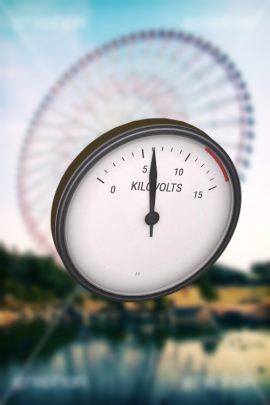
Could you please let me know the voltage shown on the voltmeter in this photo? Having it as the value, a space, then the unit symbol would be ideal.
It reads 6 kV
